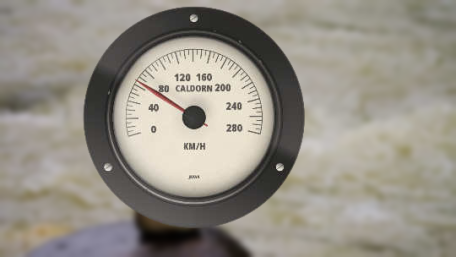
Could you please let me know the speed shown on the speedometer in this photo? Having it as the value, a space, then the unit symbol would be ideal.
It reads 65 km/h
